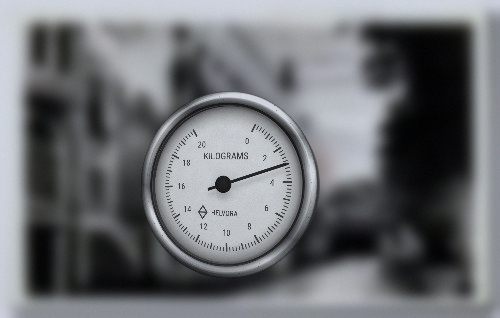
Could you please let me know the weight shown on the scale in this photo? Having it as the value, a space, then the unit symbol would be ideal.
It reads 3 kg
